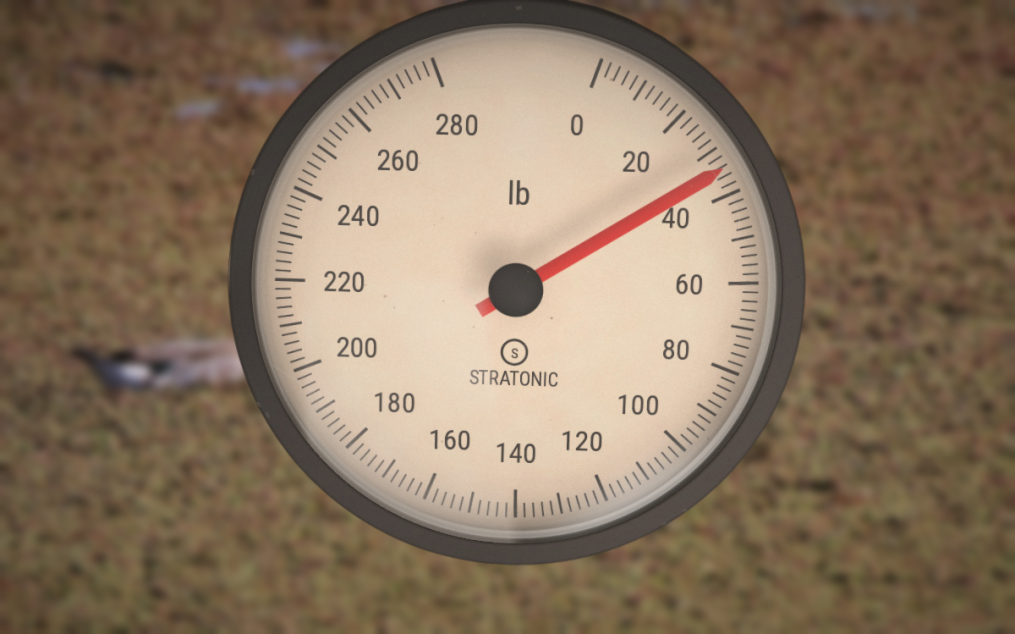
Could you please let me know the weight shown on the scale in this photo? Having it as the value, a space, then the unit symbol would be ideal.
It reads 34 lb
